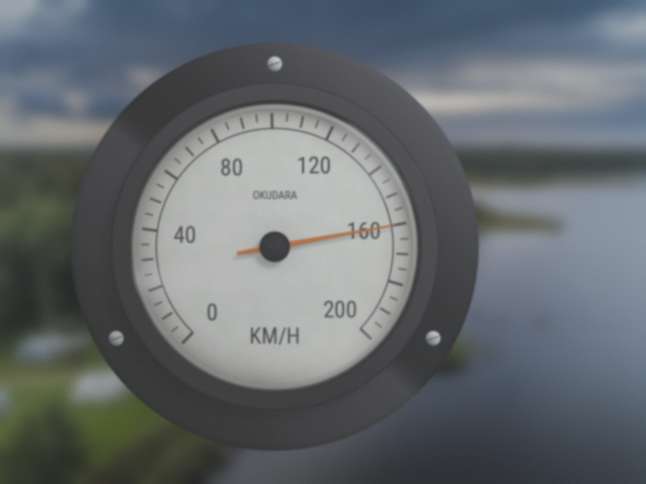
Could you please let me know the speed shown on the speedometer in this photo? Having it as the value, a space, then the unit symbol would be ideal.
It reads 160 km/h
